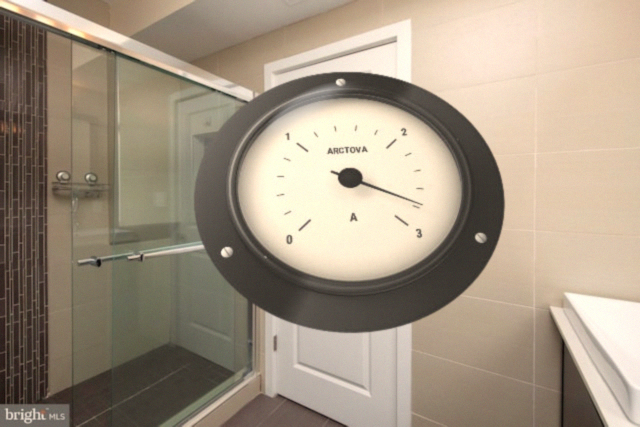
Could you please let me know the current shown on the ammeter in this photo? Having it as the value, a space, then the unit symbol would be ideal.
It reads 2.8 A
